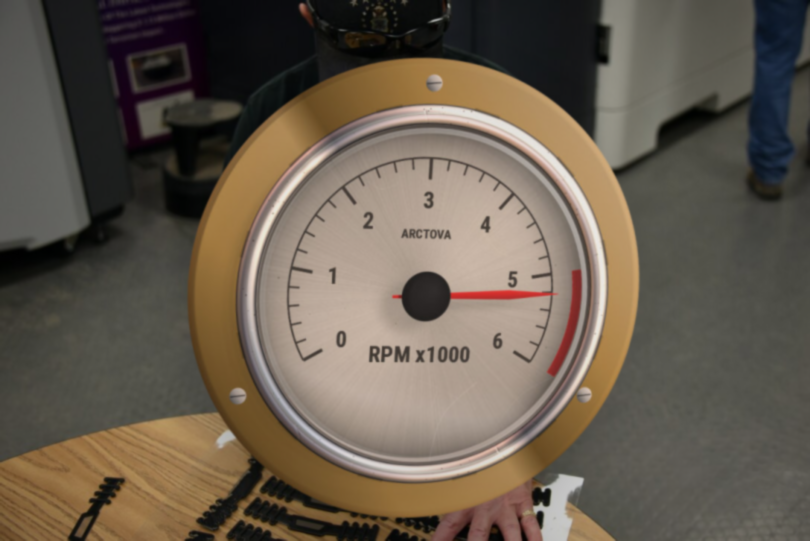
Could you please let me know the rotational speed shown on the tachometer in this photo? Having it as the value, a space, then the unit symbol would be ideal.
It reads 5200 rpm
